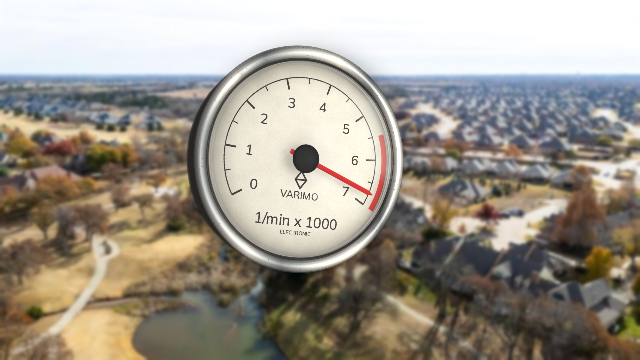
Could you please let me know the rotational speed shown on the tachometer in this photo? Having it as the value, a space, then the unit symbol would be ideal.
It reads 6750 rpm
